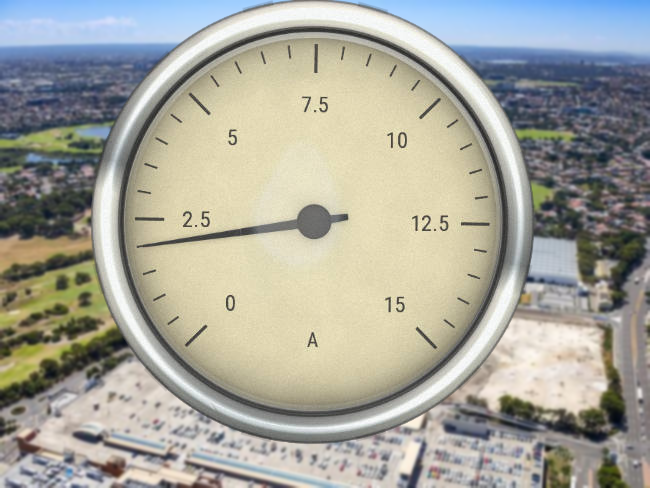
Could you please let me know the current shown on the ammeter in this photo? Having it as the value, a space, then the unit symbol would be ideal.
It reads 2 A
